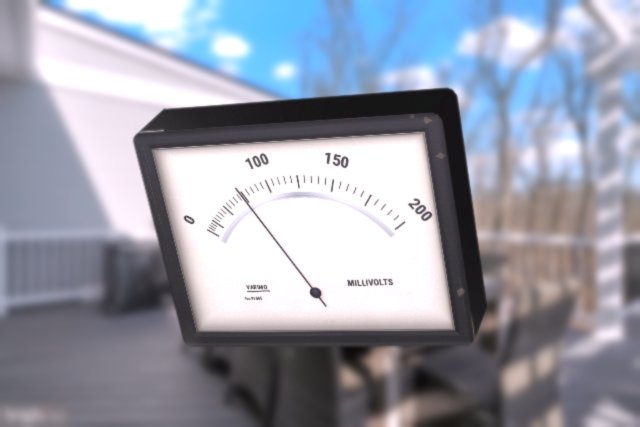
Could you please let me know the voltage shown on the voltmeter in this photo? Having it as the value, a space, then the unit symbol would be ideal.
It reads 75 mV
